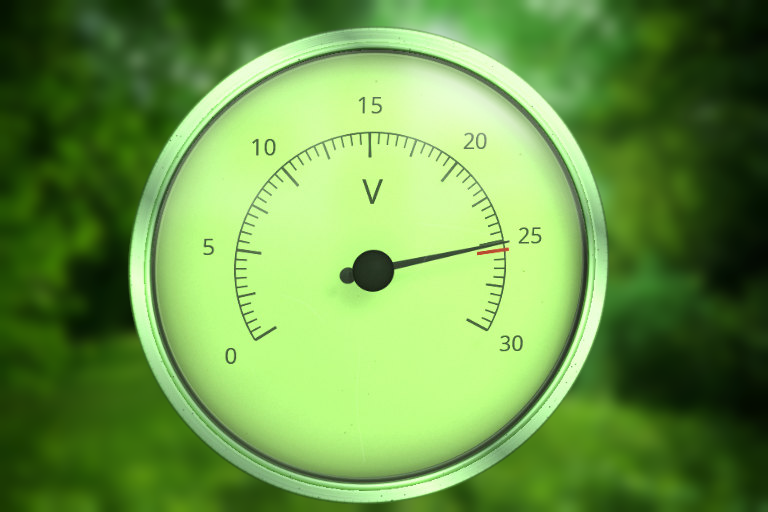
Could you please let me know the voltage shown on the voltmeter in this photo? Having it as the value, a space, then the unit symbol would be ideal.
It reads 25 V
